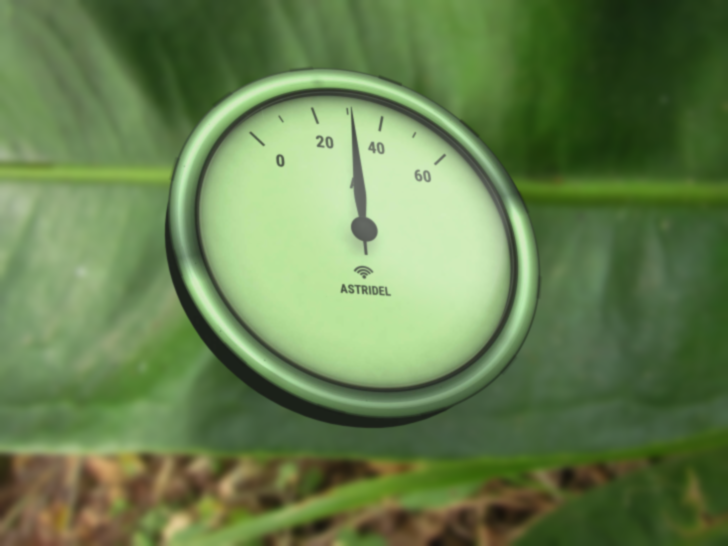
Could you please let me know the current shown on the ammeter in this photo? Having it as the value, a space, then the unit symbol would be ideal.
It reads 30 A
